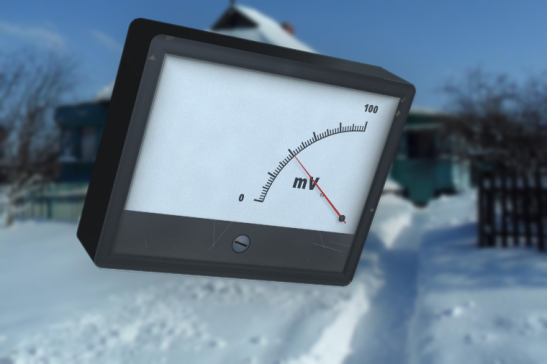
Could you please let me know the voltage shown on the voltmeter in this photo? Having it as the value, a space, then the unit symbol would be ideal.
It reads 40 mV
